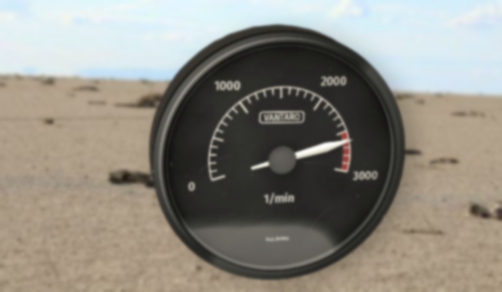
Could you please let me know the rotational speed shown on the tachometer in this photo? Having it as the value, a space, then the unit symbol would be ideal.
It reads 2600 rpm
